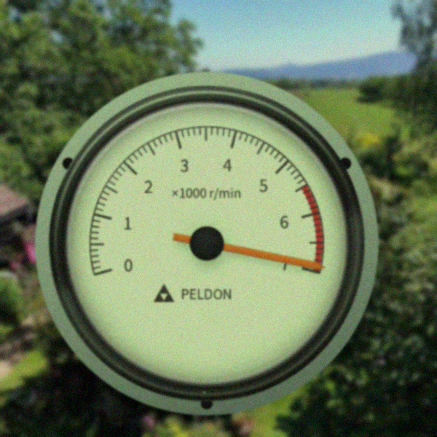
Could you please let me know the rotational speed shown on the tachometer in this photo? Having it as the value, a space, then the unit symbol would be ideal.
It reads 6900 rpm
